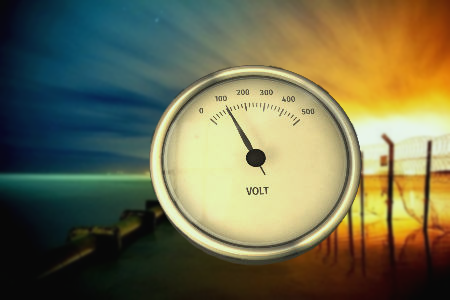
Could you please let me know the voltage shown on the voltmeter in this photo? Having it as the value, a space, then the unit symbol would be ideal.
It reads 100 V
